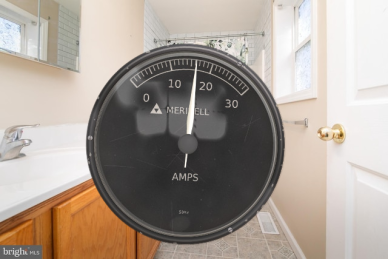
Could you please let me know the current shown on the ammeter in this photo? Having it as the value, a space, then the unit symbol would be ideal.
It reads 16 A
